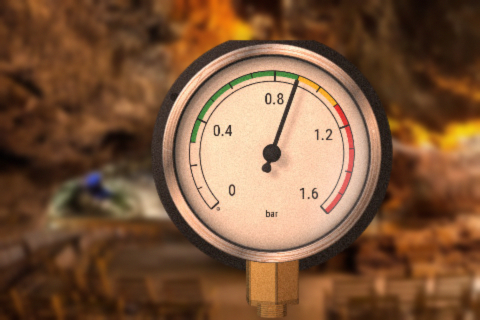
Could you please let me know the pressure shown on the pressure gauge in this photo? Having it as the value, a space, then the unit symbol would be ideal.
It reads 0.9 bar
